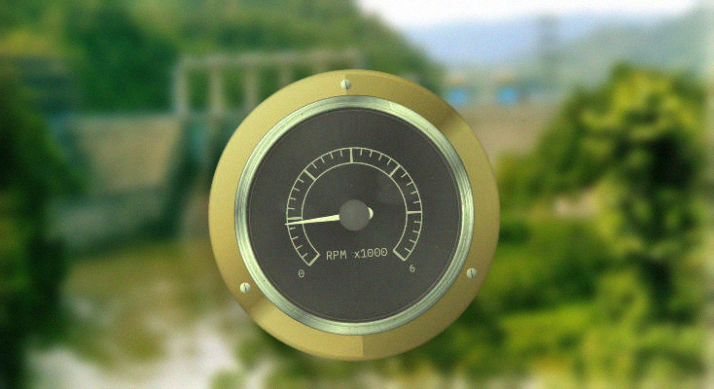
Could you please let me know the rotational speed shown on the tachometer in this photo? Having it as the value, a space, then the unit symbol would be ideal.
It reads 900 rpm
